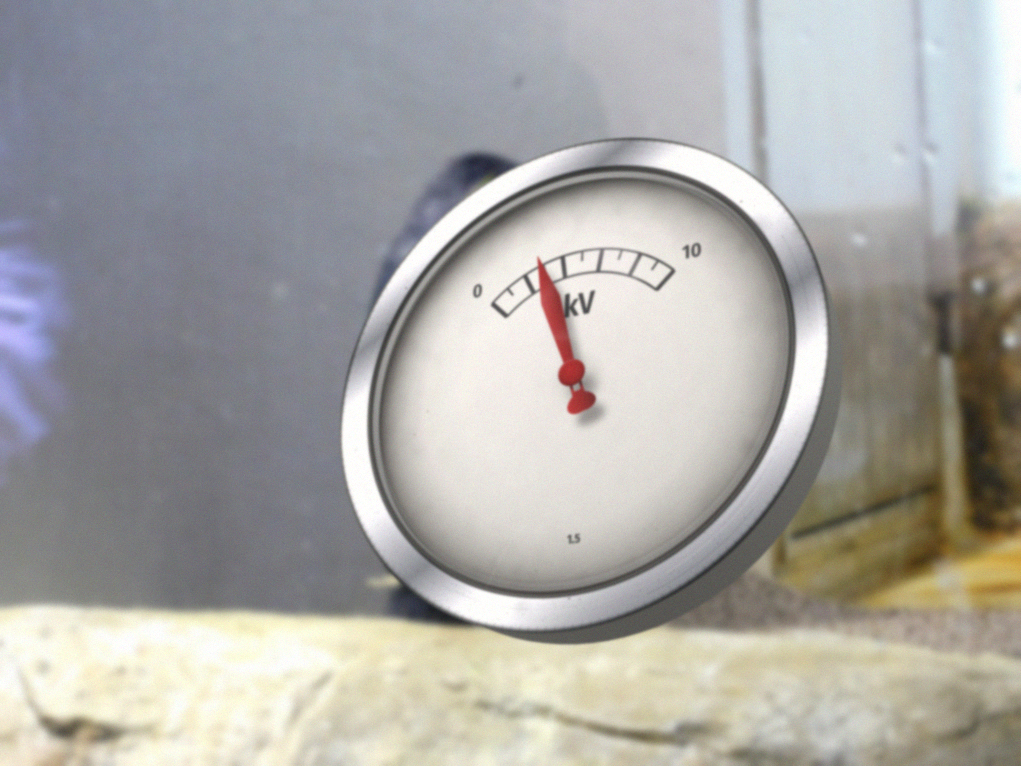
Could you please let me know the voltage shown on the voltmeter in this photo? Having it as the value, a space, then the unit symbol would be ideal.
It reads 3 kV
